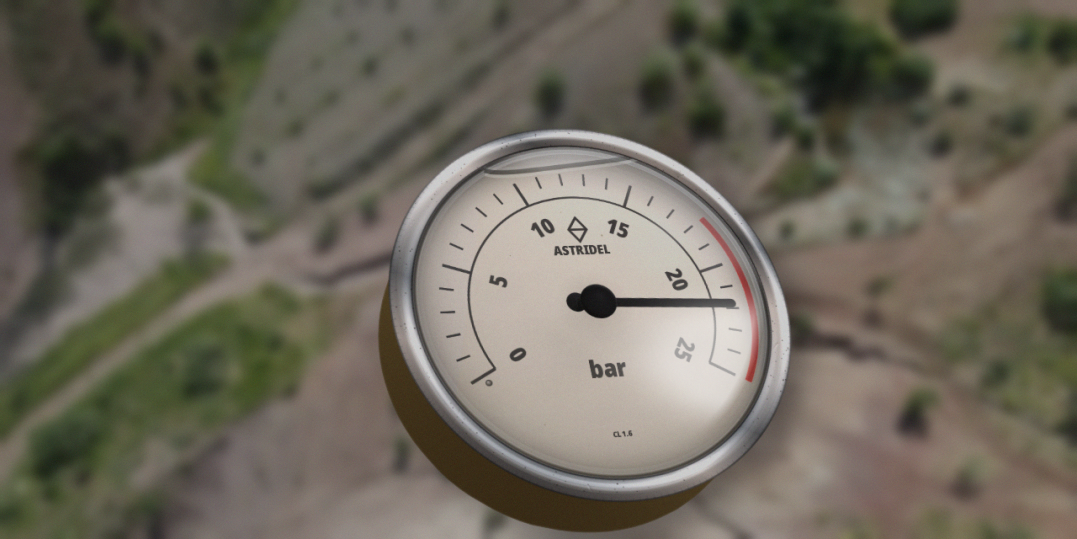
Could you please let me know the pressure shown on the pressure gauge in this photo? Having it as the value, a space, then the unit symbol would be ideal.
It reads 22 bar
